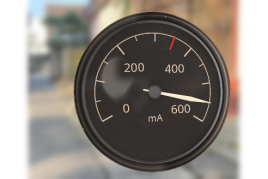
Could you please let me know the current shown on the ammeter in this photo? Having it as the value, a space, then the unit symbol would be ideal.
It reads 550 mA
